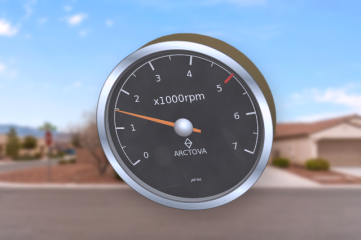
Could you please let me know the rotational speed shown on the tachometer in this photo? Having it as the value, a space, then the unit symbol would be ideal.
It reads 1500 rpm
